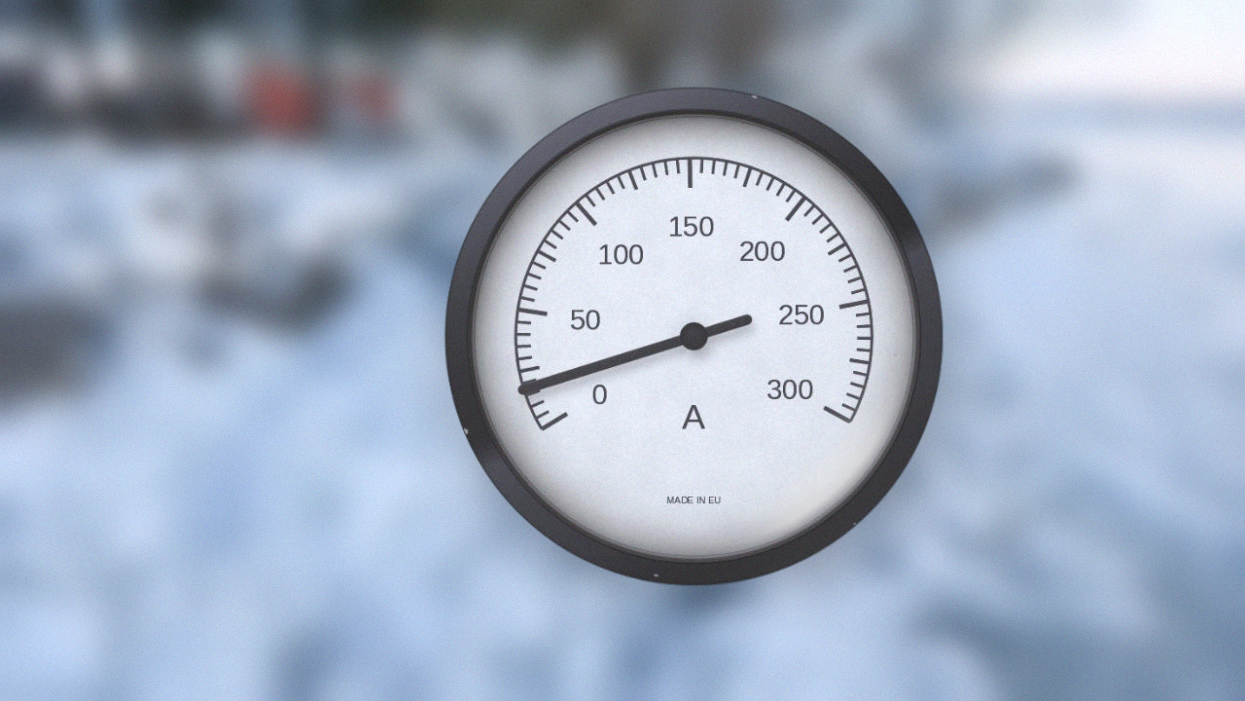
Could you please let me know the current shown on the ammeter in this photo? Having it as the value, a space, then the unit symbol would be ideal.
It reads 17.5 A
